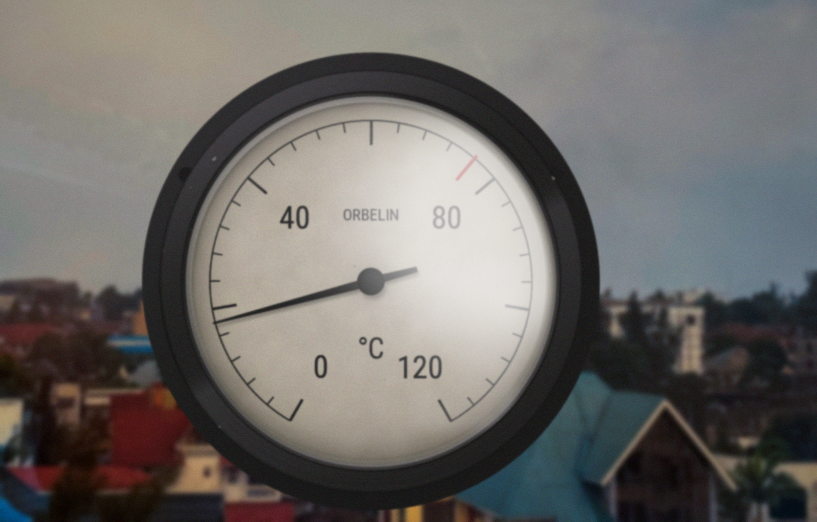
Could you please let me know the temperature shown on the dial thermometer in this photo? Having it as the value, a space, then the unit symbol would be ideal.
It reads 18 °C
